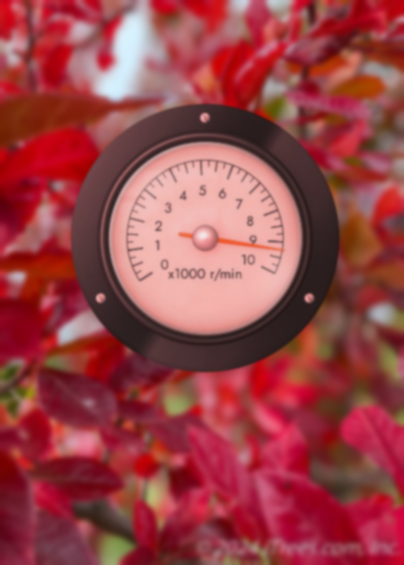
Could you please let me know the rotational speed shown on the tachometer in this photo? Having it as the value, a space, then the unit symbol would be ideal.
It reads 9250 rpm
